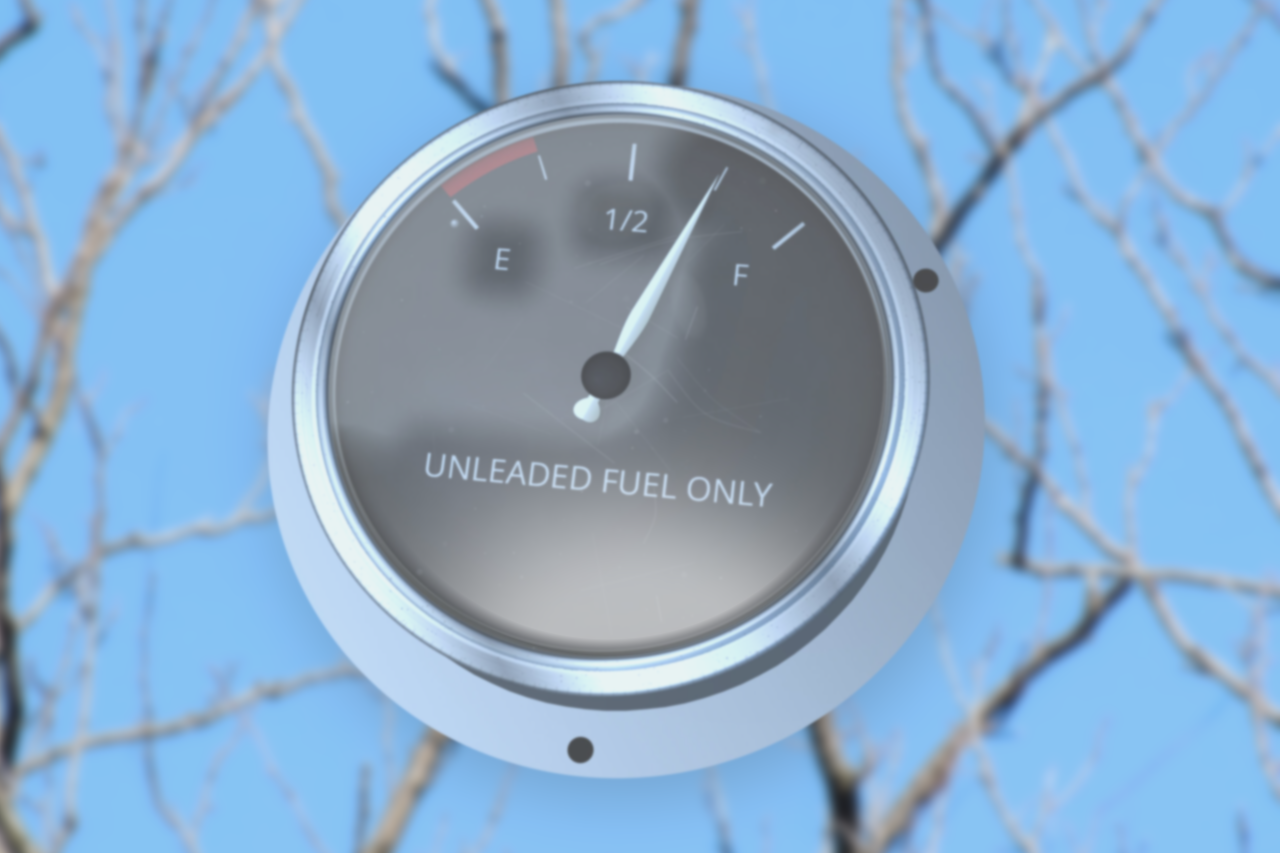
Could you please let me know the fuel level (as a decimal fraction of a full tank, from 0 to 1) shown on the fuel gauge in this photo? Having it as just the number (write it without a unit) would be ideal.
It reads 0.75
